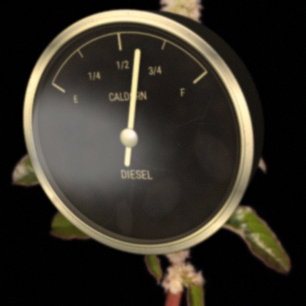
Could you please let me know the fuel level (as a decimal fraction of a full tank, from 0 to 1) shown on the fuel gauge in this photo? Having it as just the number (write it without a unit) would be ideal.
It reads 0.625
